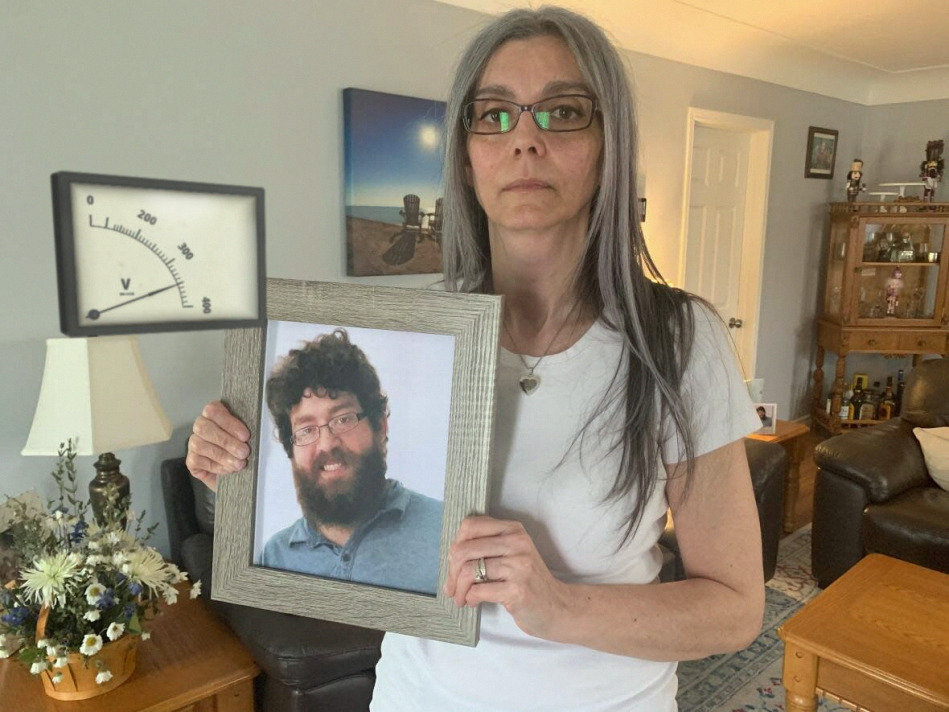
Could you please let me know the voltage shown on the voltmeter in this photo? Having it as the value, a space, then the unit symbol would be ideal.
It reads 350 V
